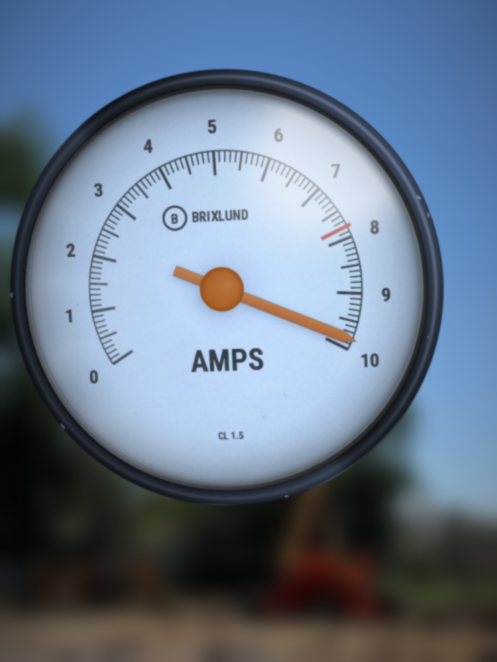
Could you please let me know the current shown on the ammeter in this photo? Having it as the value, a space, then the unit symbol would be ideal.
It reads 9.8 A
